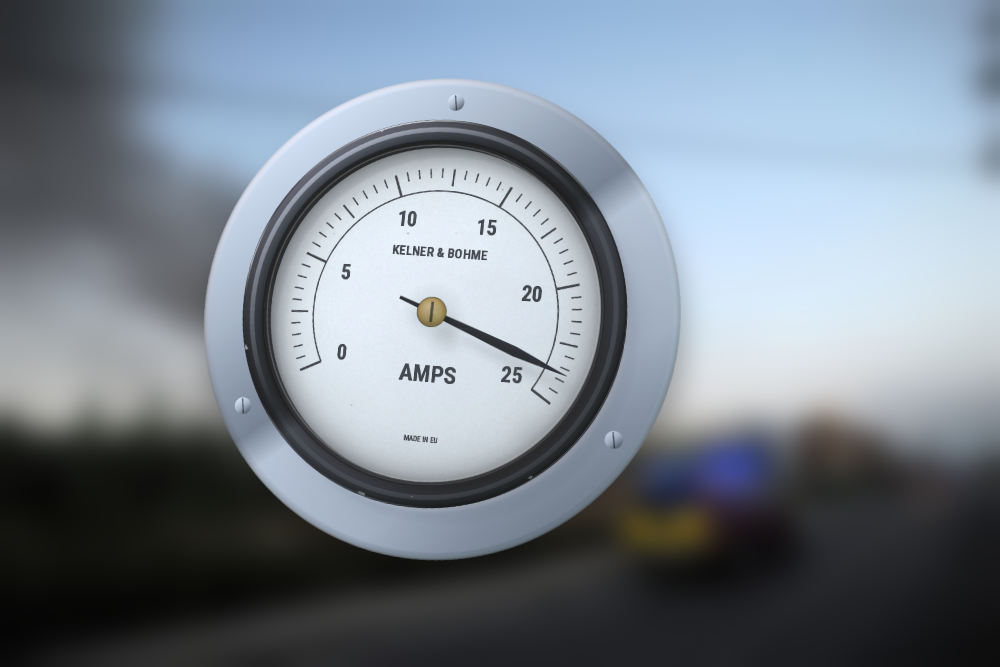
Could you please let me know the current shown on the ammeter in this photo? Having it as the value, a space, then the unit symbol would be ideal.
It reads 23.75 A
